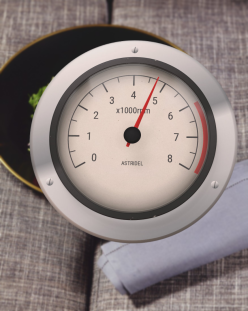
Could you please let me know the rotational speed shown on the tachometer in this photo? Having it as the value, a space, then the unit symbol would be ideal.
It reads 4750 rpm
